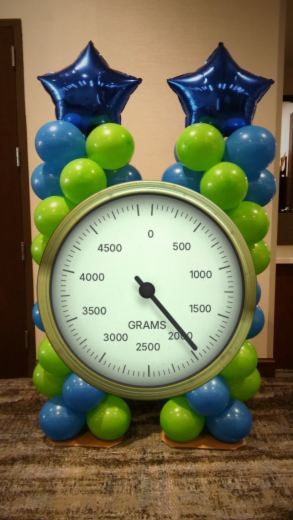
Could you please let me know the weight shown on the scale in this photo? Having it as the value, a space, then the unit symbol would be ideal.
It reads 1950 g
